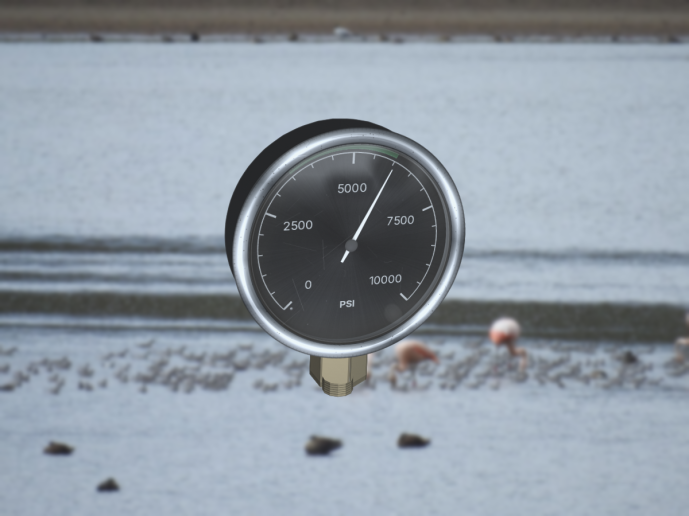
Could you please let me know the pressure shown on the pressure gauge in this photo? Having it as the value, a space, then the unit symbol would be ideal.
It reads 6000 psi
